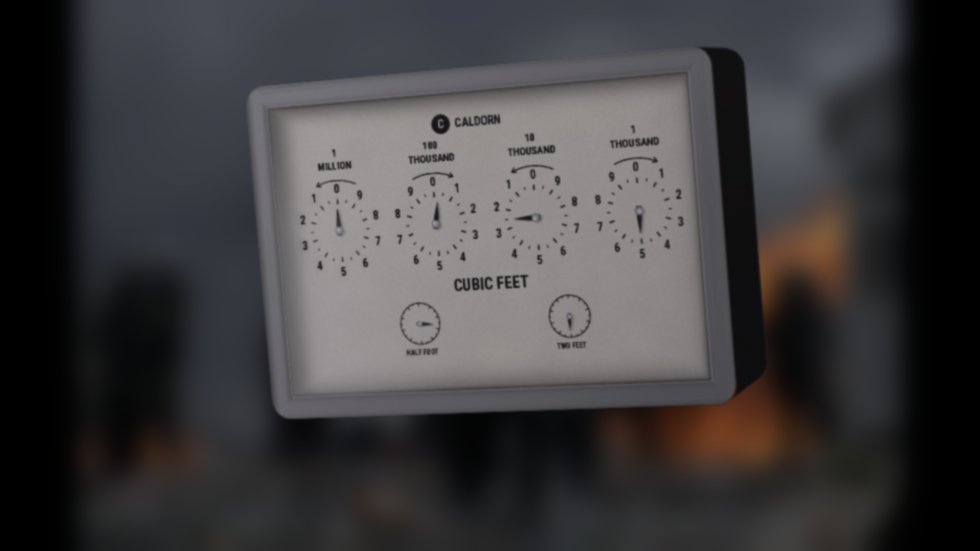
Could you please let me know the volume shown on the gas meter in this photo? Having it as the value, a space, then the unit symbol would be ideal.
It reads 2500 ft³
